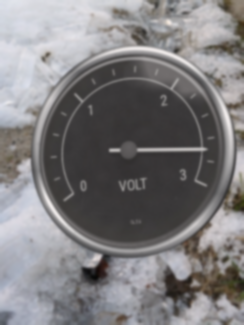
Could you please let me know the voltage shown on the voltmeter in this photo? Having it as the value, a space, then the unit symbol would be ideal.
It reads 2.7 V
